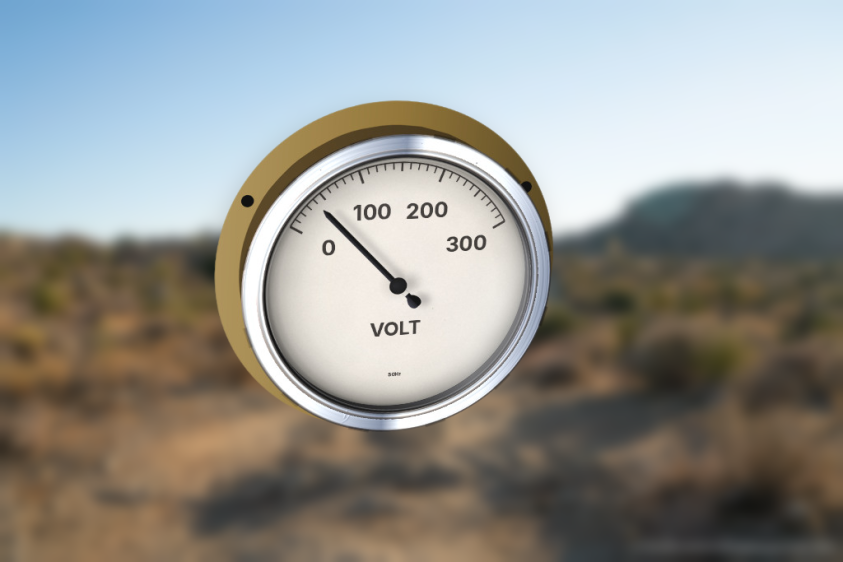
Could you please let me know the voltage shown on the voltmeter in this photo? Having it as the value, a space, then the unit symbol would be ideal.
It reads 40 V
